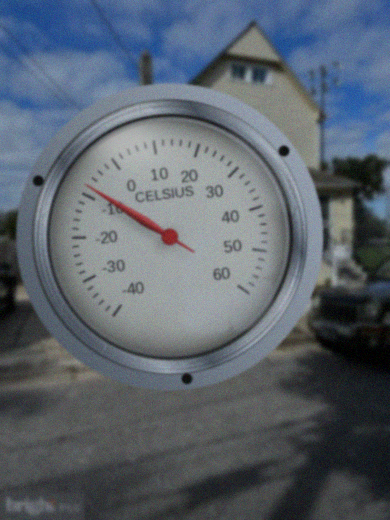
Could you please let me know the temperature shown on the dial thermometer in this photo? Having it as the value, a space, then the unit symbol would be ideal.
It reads -8 °C
